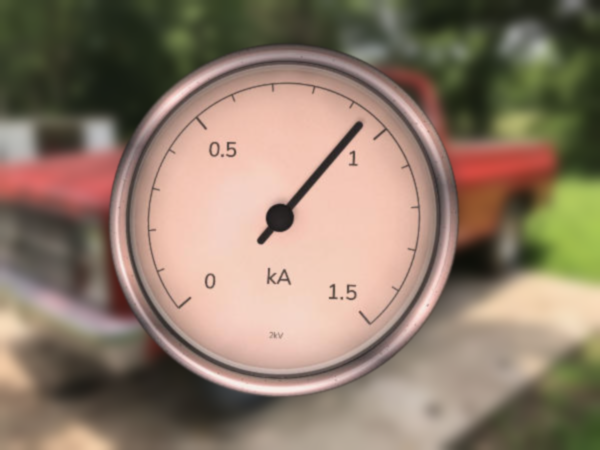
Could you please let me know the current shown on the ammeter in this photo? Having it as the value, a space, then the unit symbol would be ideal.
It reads 0.95 kA
